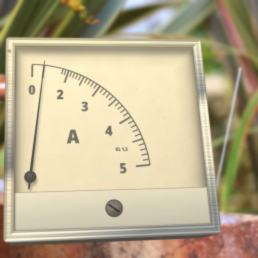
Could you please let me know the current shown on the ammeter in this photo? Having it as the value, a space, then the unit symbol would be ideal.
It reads 1 A
